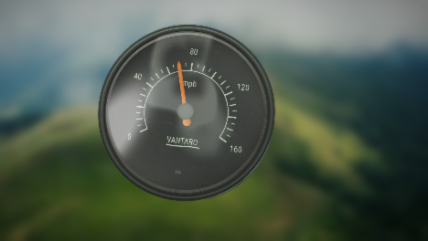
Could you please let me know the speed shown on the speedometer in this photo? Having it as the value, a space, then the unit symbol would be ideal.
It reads 70 mph
